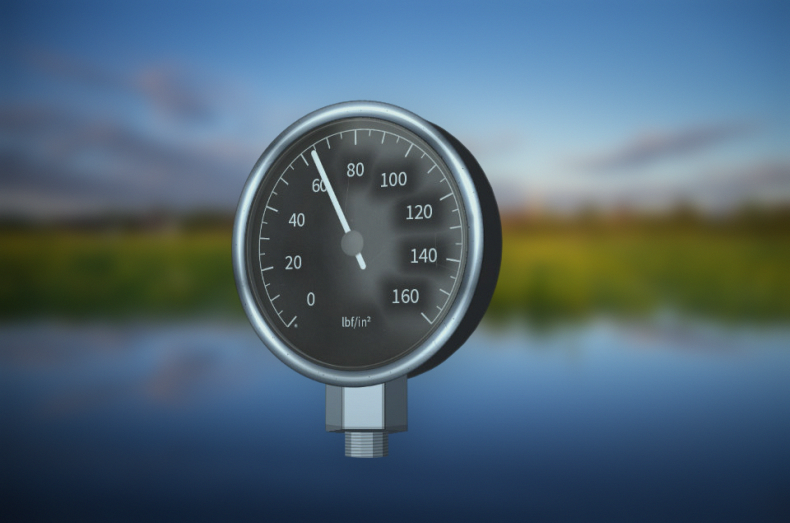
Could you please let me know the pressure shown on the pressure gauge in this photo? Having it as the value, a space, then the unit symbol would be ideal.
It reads 65 psi
